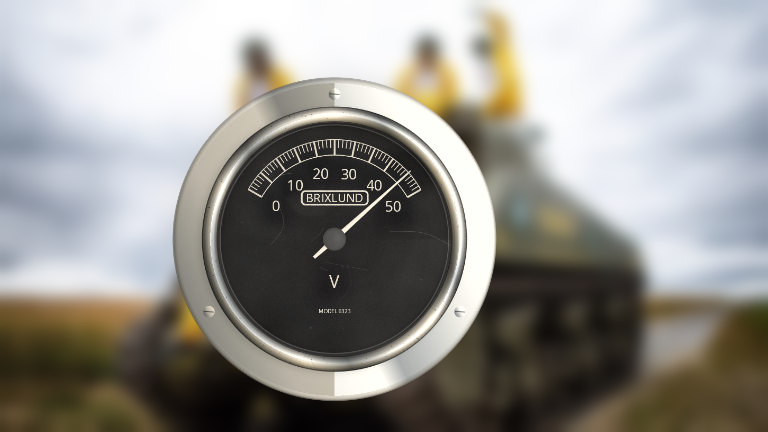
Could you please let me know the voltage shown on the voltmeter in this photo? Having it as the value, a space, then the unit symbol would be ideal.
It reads 45 V
